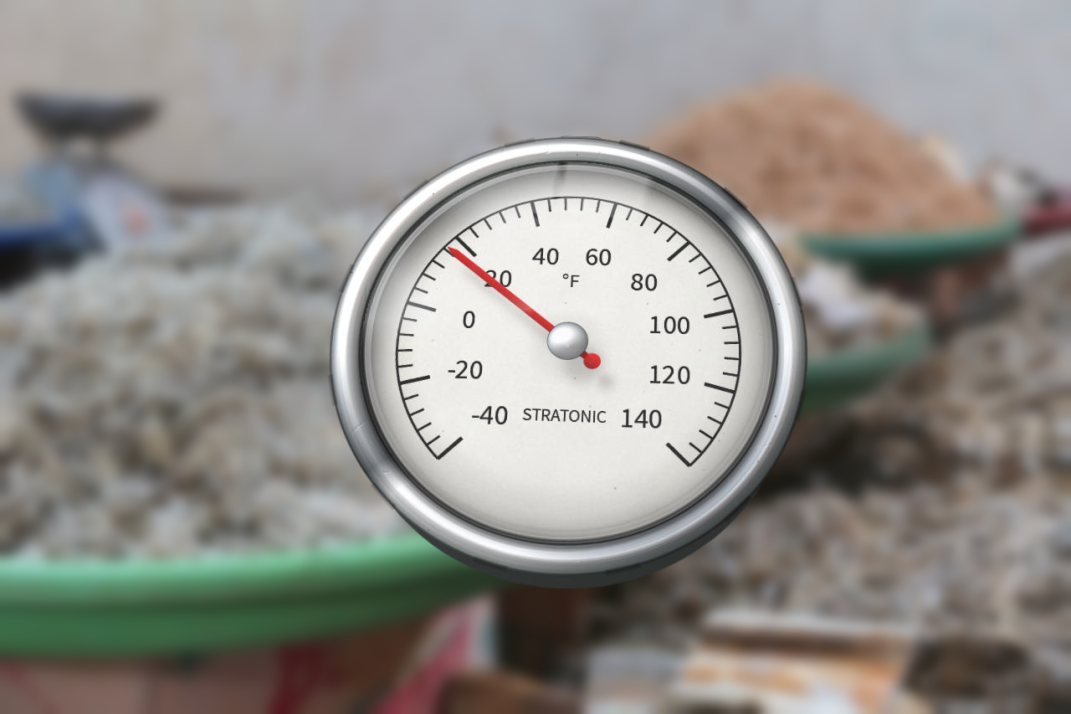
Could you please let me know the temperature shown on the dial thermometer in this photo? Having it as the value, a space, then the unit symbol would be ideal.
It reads 16 °F
